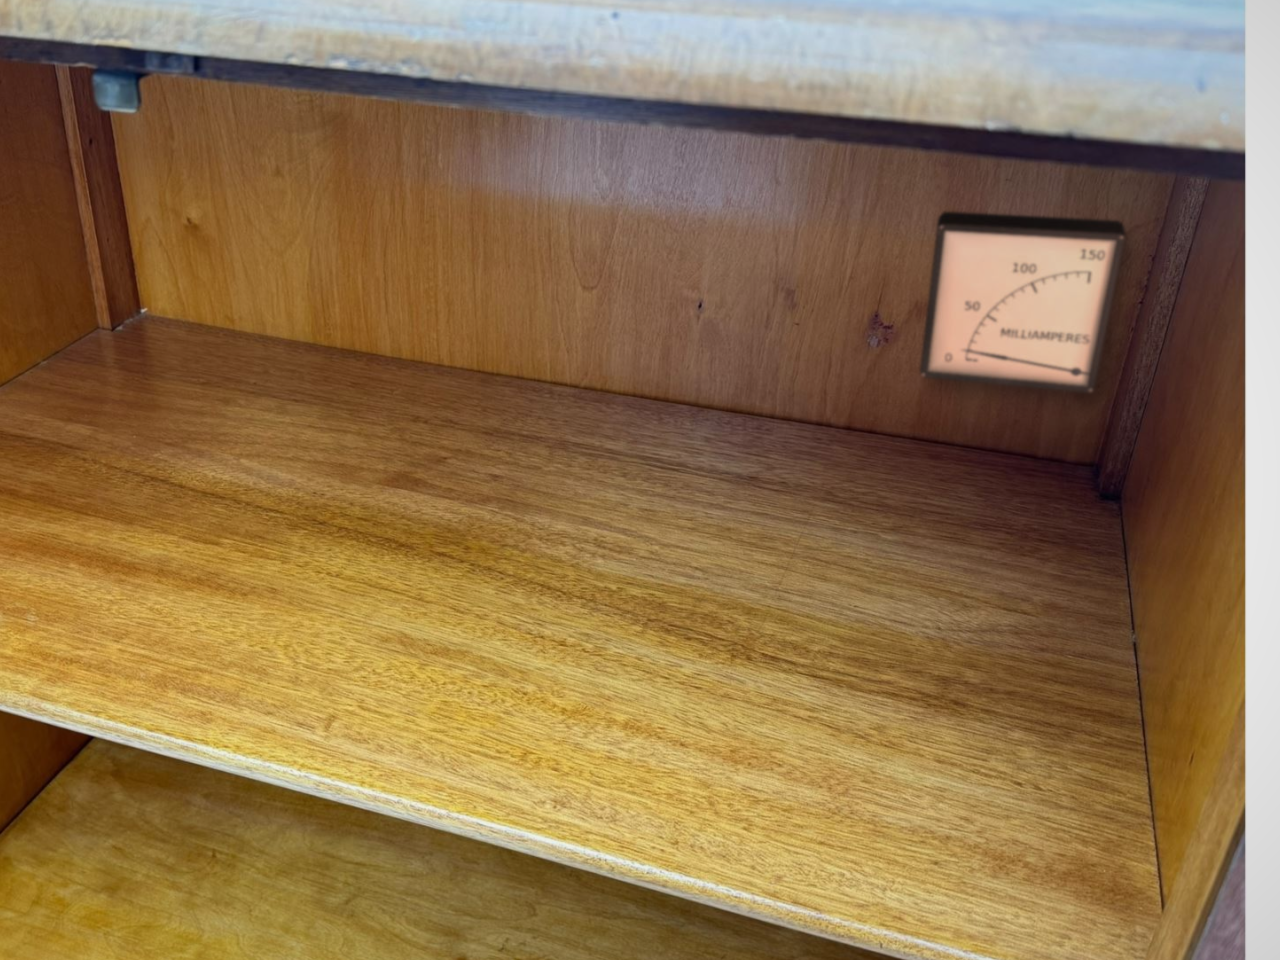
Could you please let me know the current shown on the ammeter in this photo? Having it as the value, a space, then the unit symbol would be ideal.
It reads 10 mA
